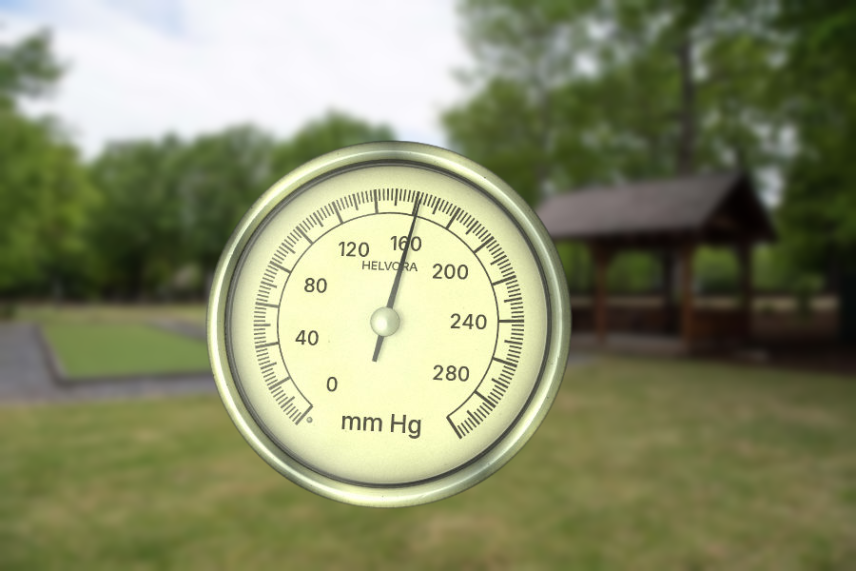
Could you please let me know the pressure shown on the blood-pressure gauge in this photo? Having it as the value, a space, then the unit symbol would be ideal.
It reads 162 mmHg
